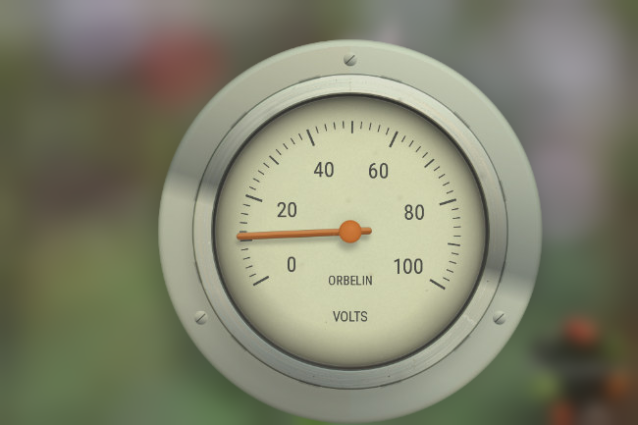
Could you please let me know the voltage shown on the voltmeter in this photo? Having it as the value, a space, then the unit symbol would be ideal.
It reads 11 V
